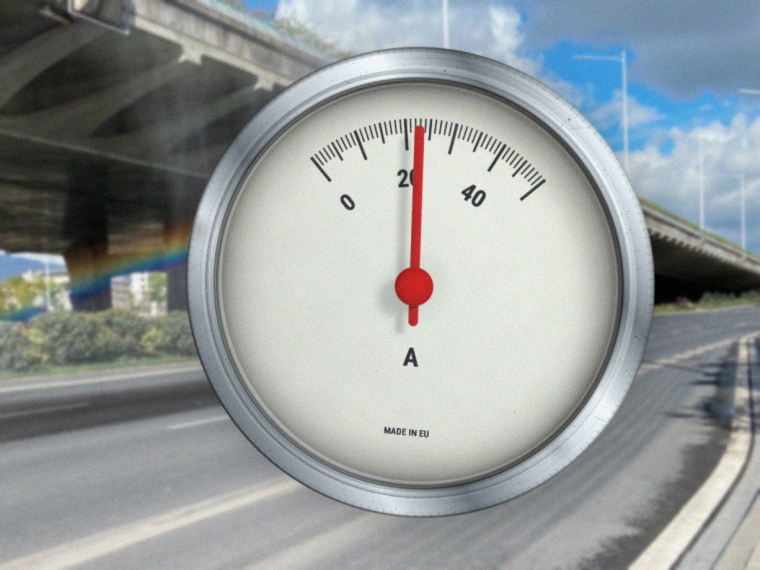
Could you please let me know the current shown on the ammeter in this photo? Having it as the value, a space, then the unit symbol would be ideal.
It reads 23 A
